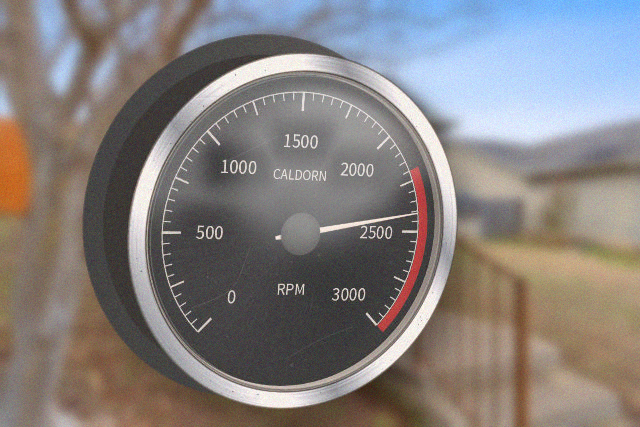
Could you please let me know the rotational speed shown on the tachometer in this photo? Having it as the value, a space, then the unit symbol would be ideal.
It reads 2400 rpm
